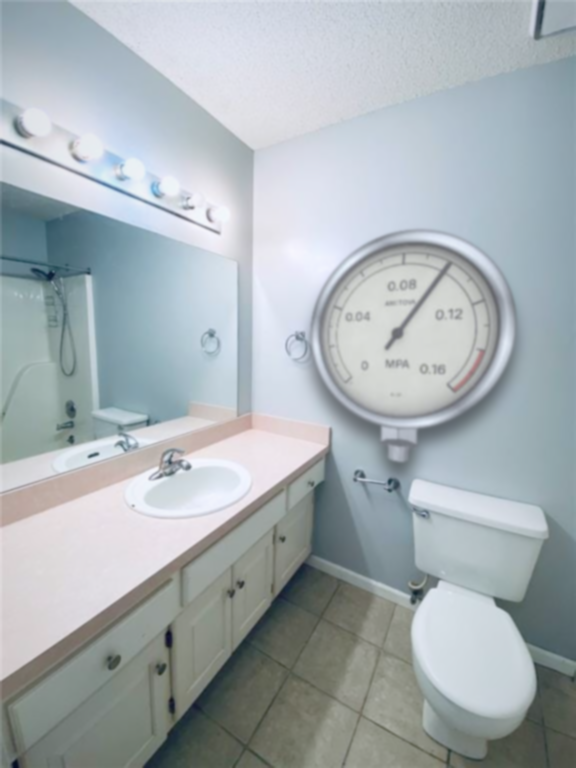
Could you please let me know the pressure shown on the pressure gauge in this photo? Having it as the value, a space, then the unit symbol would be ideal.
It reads 0.1 MPa
